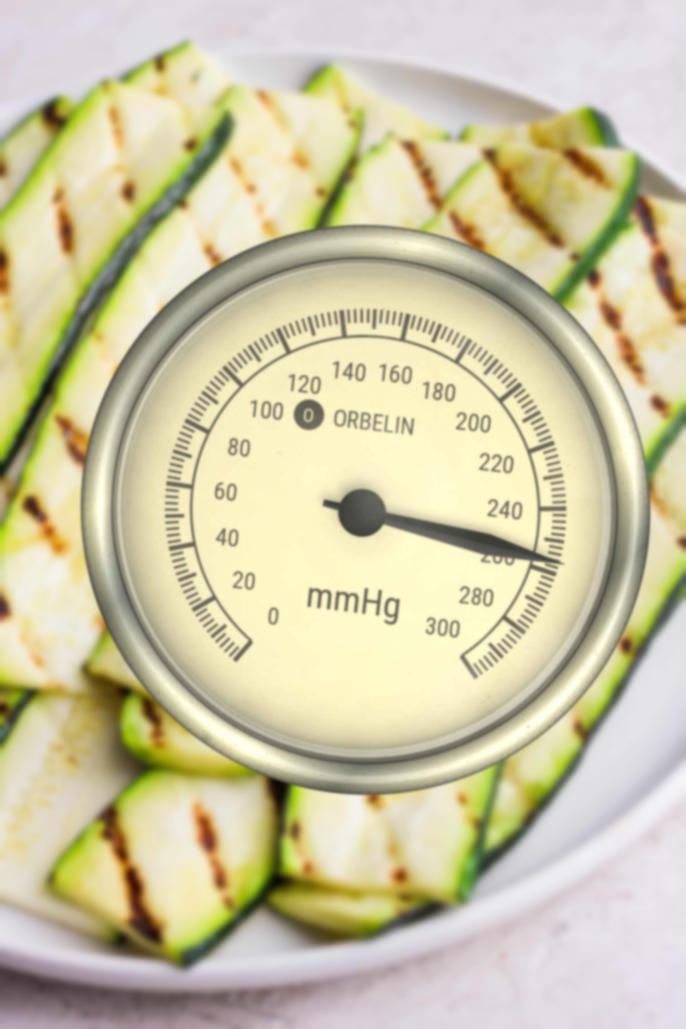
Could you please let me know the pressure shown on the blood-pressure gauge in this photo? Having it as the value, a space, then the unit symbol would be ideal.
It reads 256 mmHg
